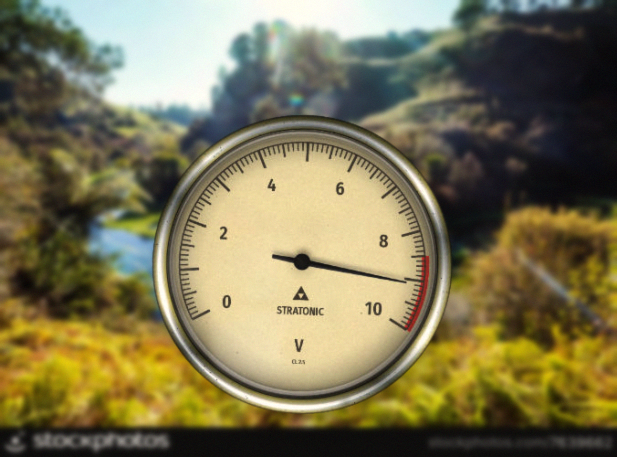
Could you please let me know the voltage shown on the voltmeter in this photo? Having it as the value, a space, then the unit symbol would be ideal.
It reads 9.1 V
